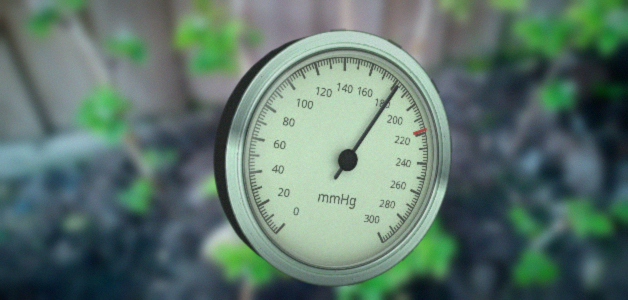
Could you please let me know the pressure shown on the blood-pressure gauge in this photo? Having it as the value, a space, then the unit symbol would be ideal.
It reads 180 mmHg
